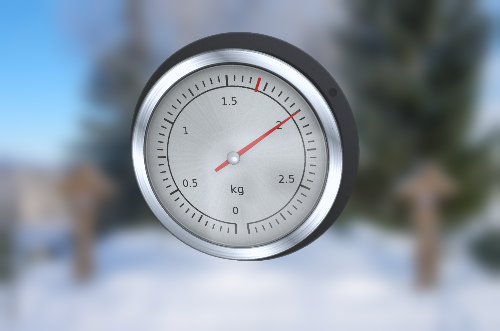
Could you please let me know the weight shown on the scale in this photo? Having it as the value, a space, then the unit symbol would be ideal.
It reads 2 kg
